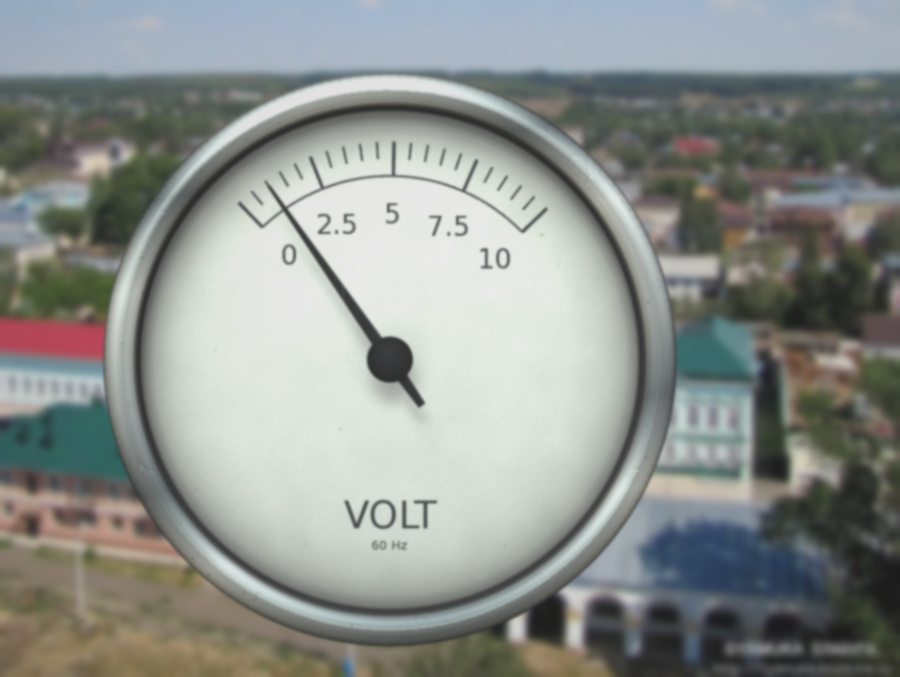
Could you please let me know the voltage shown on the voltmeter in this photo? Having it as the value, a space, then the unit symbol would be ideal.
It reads 1 V
